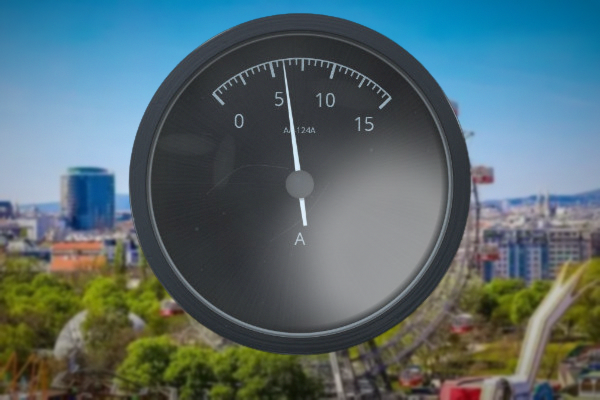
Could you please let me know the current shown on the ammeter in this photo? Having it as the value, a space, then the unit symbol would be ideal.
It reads 6 A
